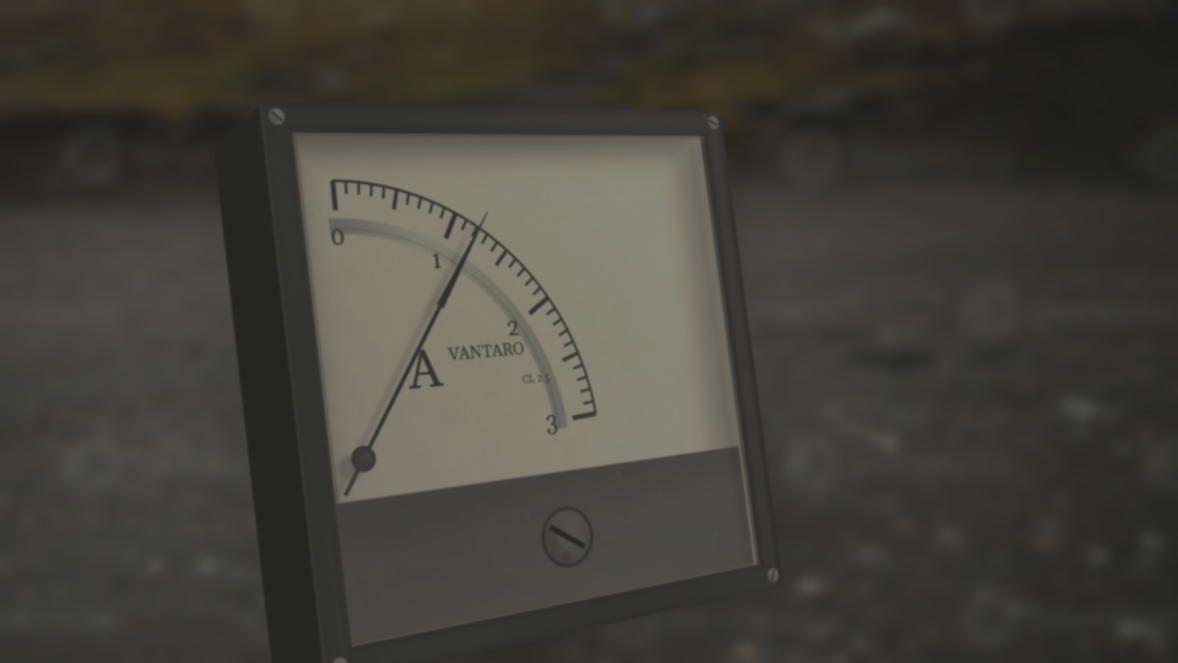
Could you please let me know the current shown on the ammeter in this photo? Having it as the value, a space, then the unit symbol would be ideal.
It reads 1.2 A
